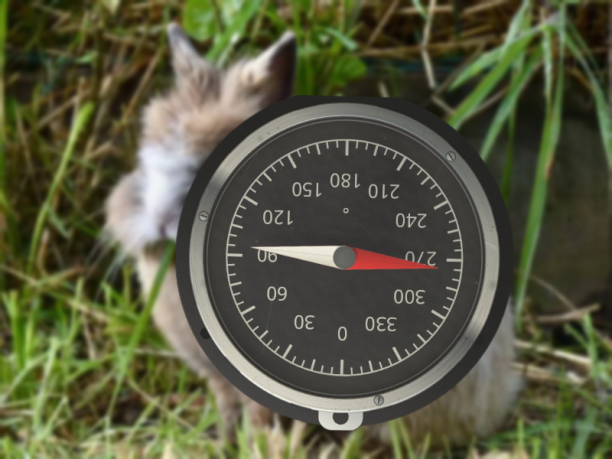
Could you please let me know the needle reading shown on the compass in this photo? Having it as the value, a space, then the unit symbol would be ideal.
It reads 275 °
